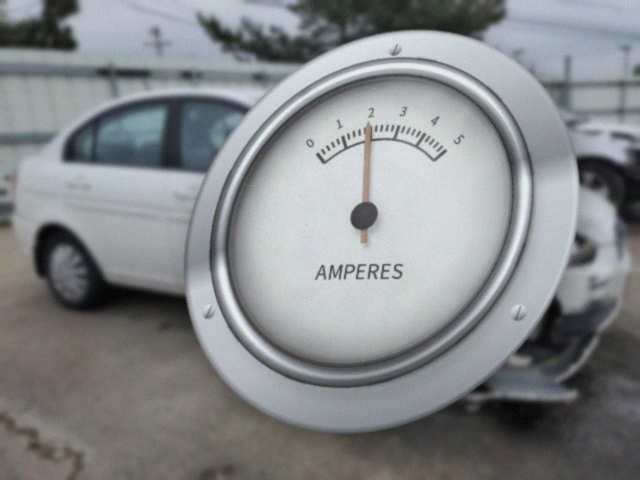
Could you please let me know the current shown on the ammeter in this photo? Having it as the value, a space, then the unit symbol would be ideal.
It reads 2 A
